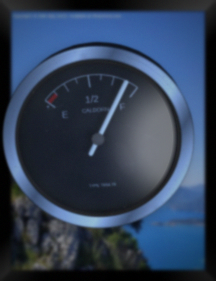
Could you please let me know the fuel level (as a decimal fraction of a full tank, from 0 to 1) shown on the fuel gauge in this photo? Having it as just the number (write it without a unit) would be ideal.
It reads 0.875
